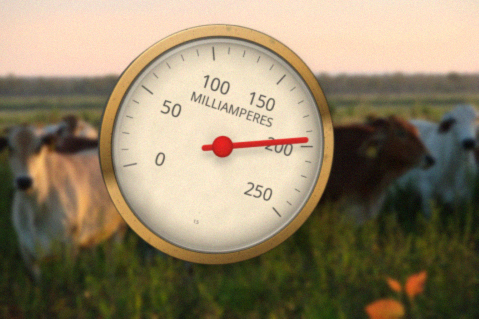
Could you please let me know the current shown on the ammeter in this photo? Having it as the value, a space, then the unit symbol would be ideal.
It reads 195 mA
